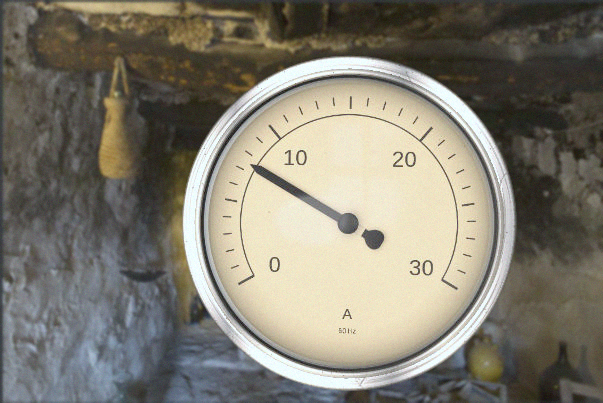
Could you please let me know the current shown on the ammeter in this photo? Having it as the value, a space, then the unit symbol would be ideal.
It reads 7.5 A
